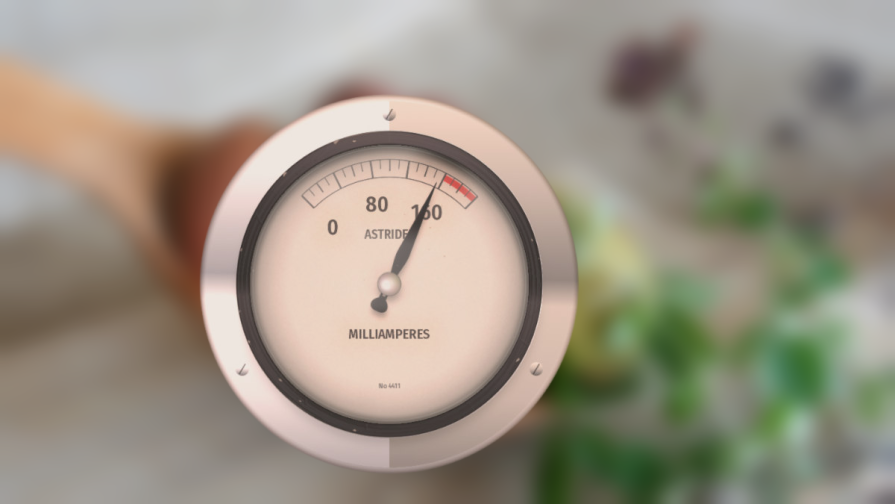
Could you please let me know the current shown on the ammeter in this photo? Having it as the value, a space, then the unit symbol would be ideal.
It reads 155 mA
